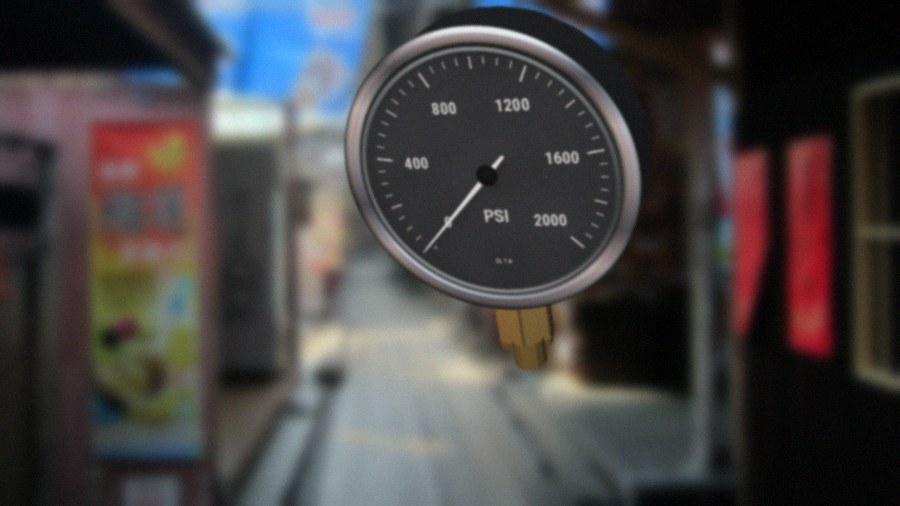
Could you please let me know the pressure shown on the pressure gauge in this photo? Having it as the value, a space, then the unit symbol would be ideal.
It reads 0 psi
